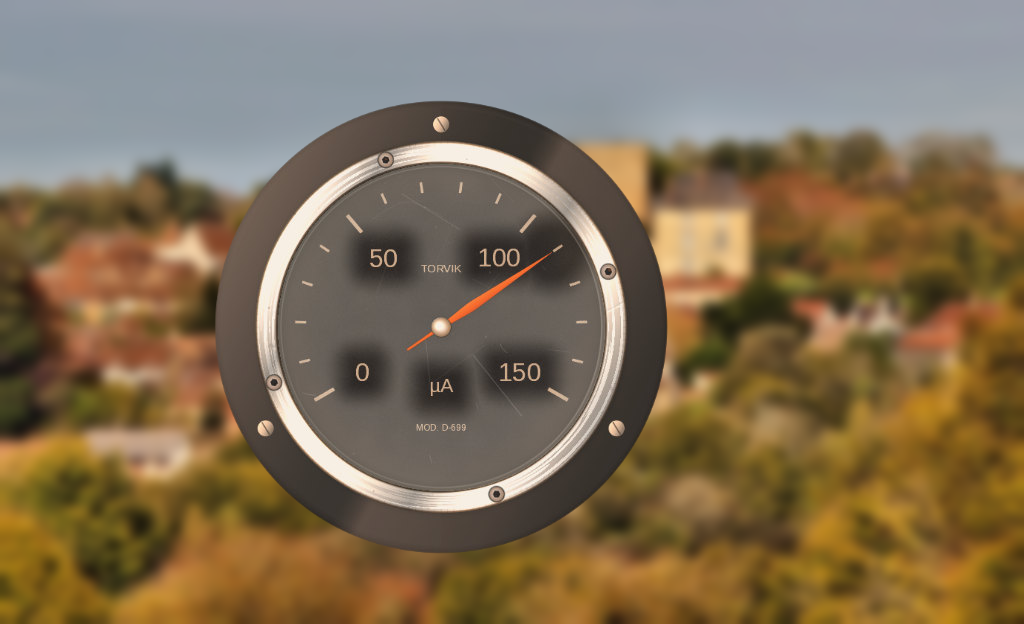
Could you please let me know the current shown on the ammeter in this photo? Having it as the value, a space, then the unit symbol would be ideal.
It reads 110 µA
